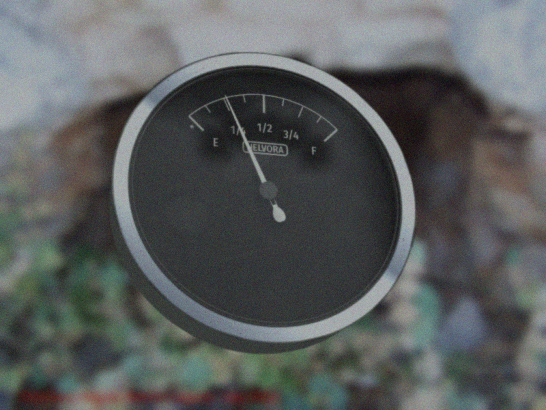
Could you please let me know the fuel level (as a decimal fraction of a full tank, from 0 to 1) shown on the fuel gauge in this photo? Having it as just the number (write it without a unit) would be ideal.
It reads 0.25
